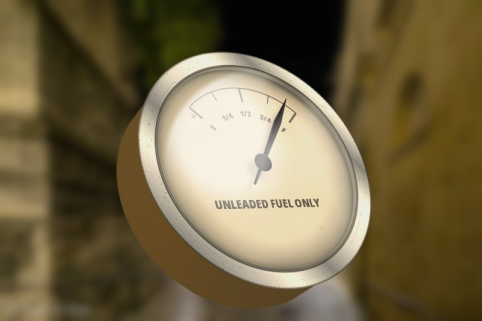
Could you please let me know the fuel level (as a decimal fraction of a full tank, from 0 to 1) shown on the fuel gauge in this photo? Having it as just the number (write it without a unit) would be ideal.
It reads 0.875
